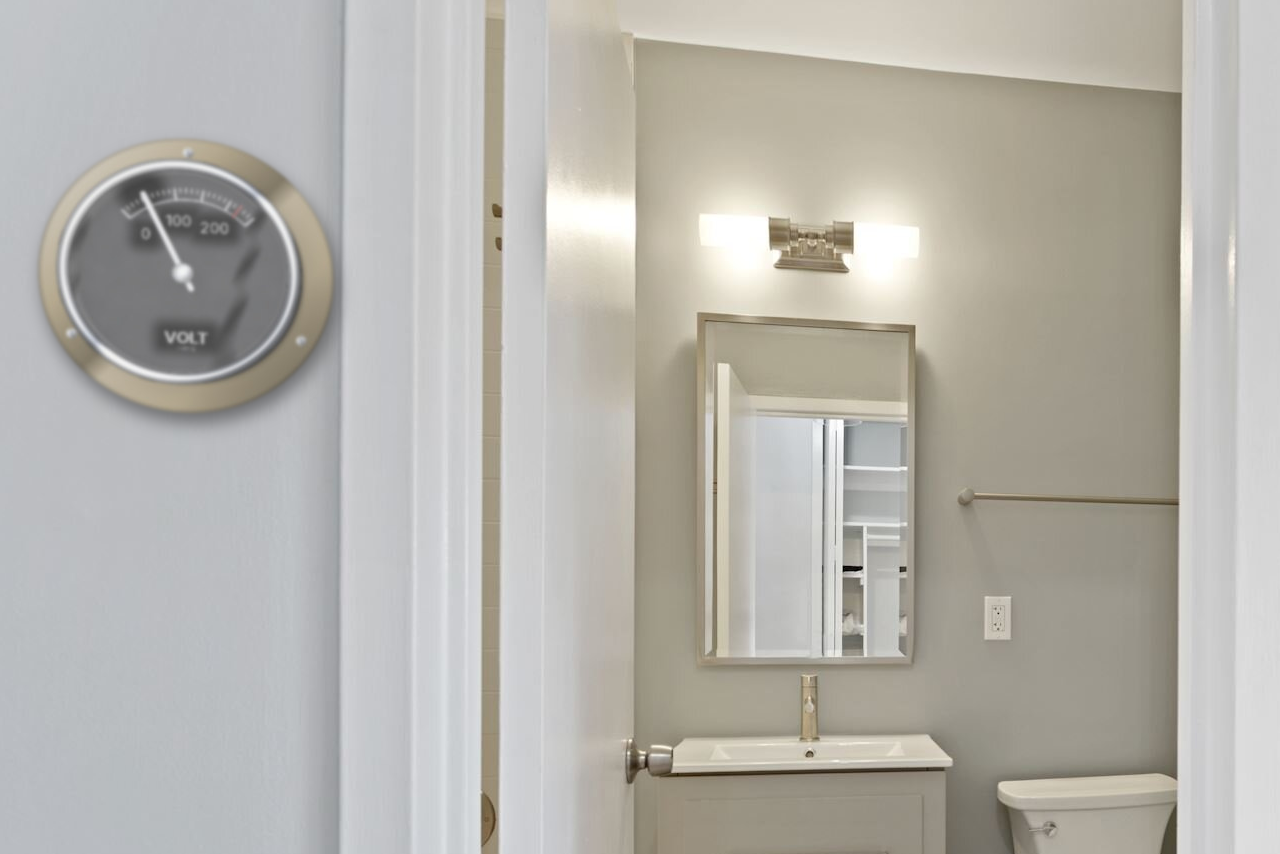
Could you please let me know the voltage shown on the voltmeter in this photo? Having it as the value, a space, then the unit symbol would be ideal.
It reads 50 V
